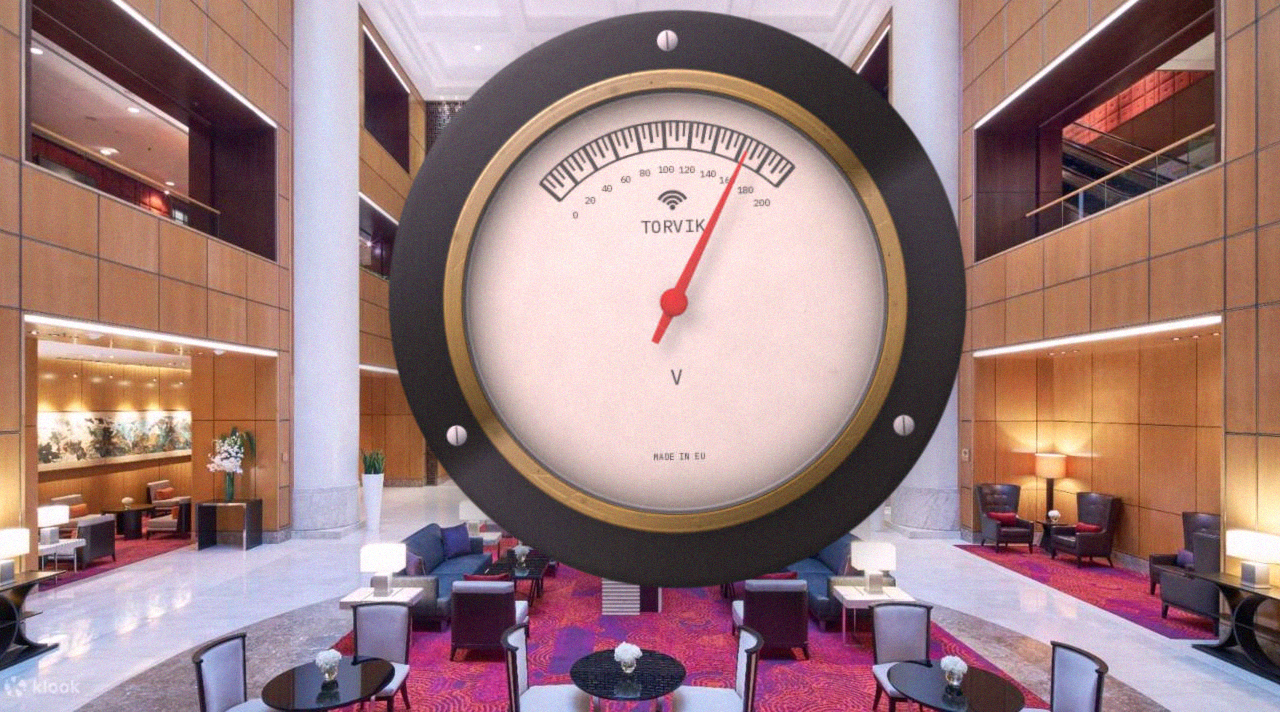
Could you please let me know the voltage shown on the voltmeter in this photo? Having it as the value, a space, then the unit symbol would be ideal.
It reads 165 V
